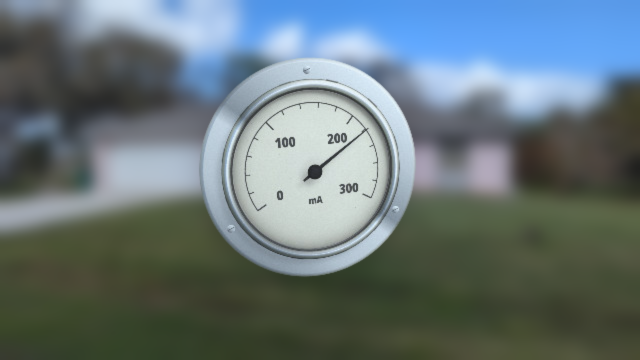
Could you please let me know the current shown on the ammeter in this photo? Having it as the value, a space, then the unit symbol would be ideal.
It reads 220 mA
